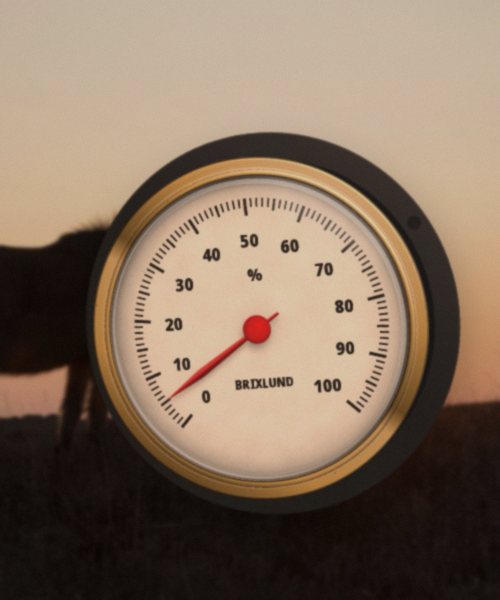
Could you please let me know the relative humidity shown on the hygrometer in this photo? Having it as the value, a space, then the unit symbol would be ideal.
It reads 5 %
